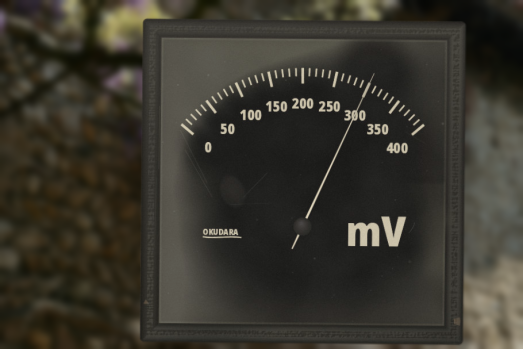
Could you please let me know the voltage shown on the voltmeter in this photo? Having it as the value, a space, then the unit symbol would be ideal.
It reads 300 mV
